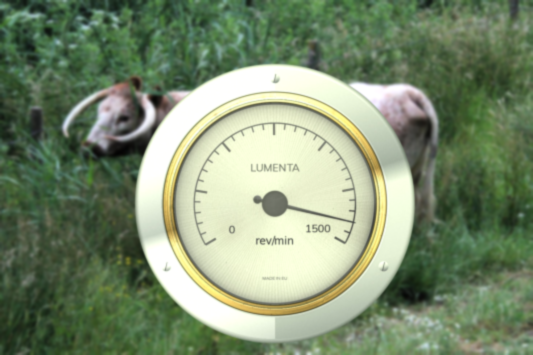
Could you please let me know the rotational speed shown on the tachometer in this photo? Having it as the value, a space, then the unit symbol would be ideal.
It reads 1400 rpm
